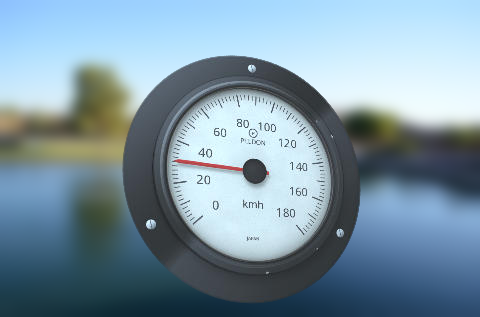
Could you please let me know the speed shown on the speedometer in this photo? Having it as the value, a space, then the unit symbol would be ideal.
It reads 30 km/h
